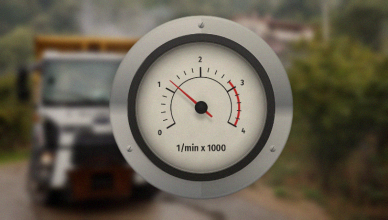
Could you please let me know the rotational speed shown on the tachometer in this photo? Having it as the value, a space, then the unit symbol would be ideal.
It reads 1200 rpm
